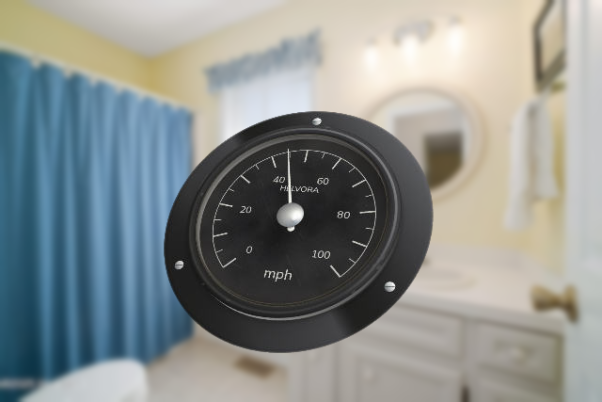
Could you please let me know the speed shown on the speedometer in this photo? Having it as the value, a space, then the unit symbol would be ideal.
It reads 45 mph
